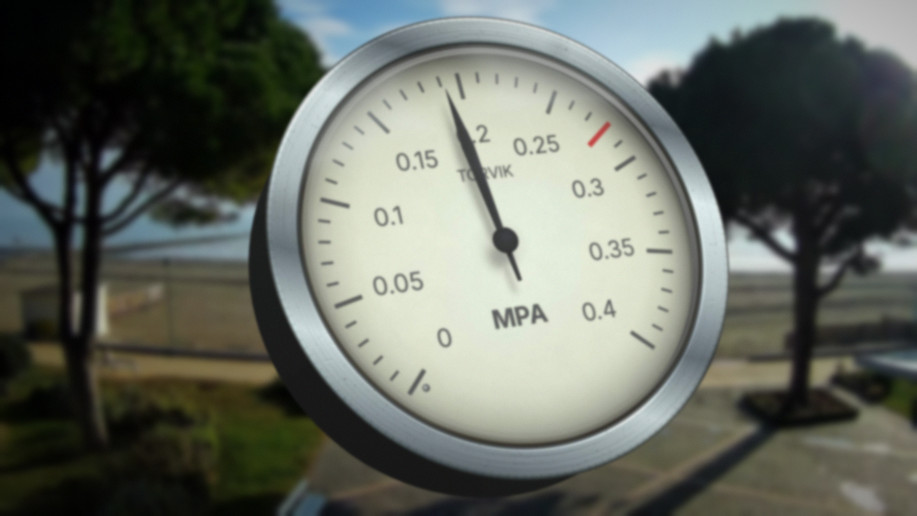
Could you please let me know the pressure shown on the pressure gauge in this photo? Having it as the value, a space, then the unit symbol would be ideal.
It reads 0.19 MPa
